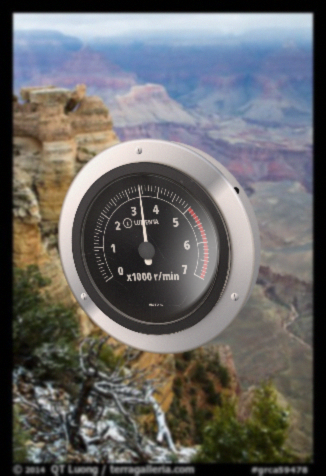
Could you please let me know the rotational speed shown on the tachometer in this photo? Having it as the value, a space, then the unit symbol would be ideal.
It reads 3500 rpm
